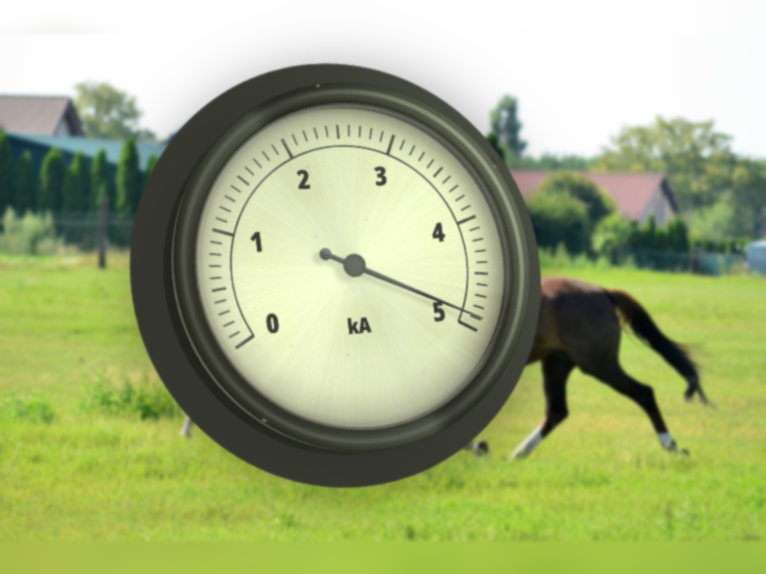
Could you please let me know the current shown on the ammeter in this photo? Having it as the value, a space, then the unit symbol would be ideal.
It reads 4.9 kA
